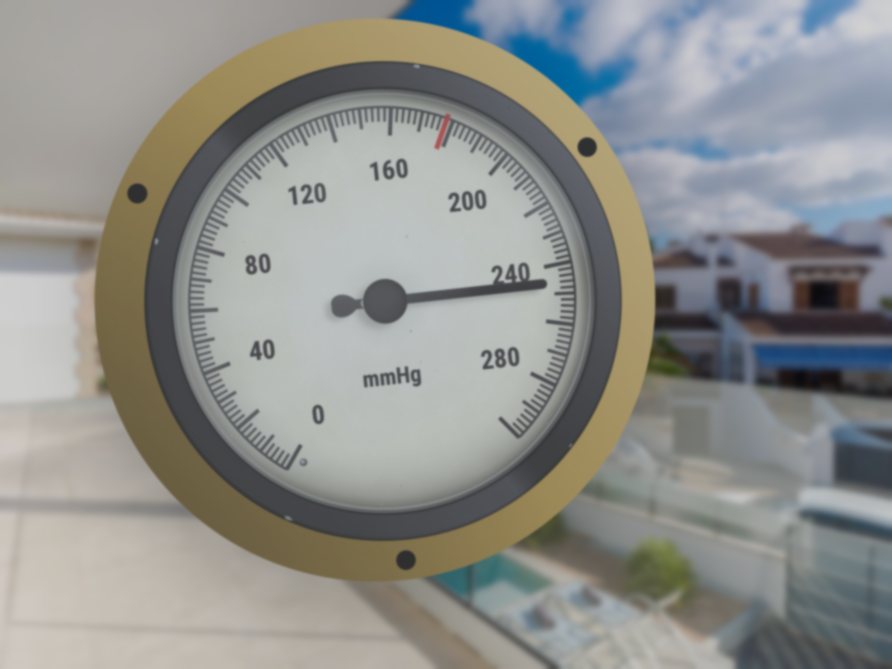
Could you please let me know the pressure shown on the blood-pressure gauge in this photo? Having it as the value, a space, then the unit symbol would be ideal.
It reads 246 mmHg
